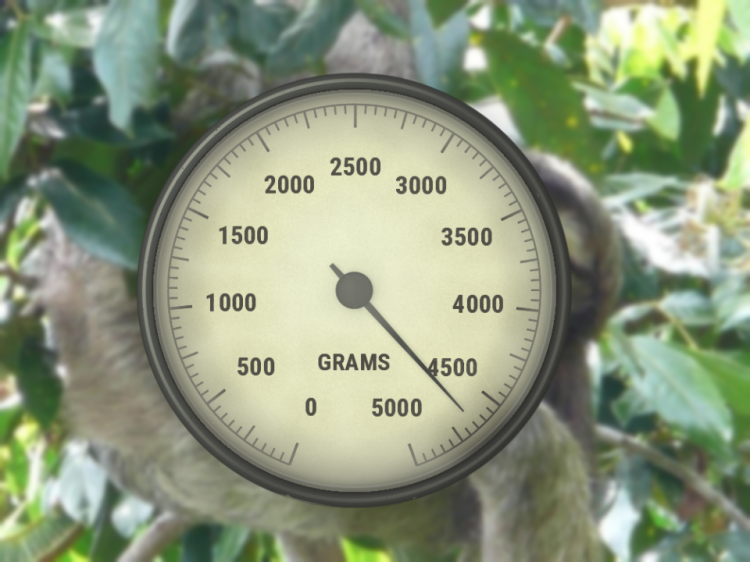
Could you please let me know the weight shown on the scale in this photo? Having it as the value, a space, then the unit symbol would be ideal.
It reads 4650 g
